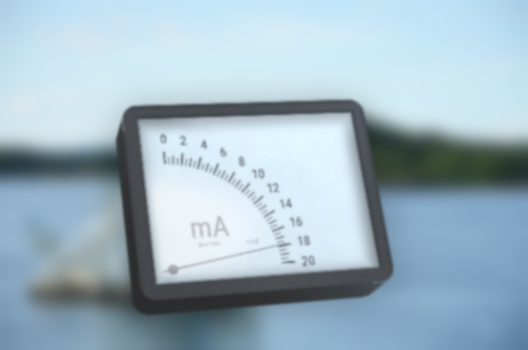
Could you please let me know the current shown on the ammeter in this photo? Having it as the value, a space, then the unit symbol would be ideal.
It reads 18 mA
